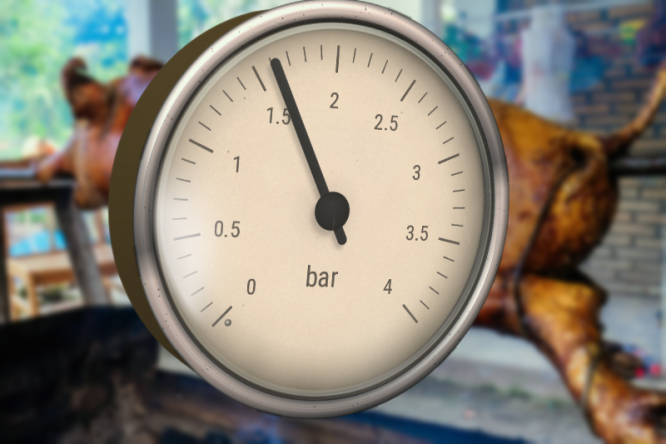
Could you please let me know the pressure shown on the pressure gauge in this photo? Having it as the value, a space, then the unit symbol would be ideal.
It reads 1.6 bar
